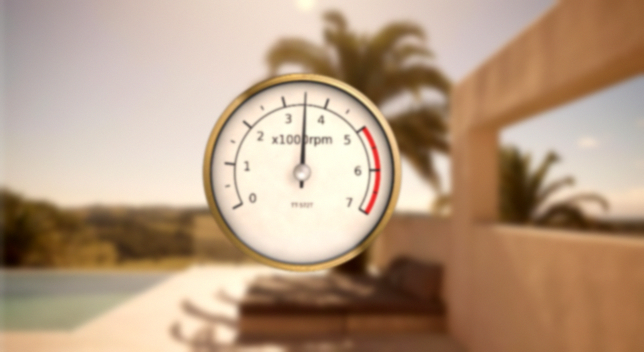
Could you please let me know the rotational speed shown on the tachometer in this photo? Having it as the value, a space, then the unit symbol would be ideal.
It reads 3500 rpm
